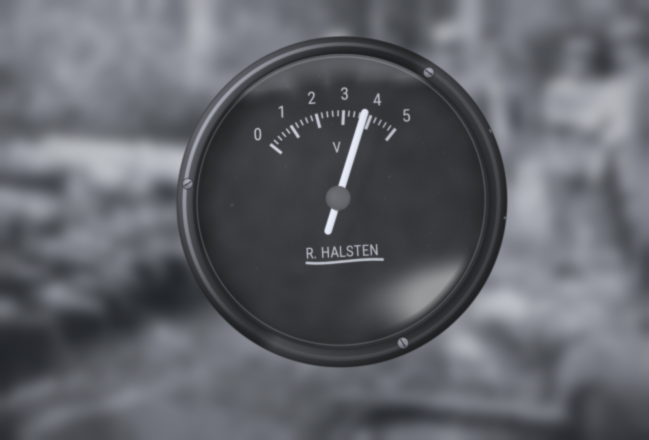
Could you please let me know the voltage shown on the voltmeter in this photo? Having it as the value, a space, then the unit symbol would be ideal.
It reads 3.8 V
